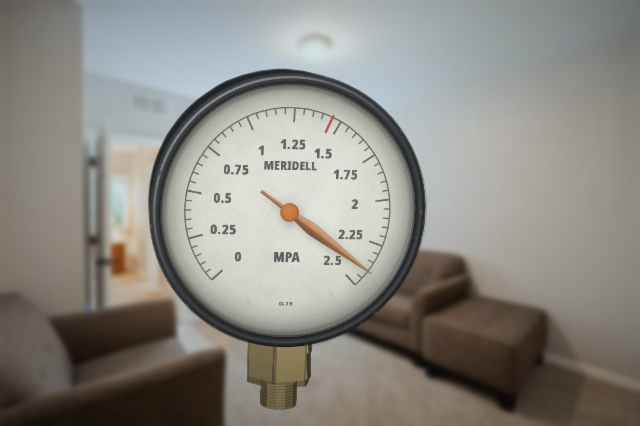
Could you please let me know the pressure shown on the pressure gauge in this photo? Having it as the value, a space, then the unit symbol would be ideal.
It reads 2.4 MPa
